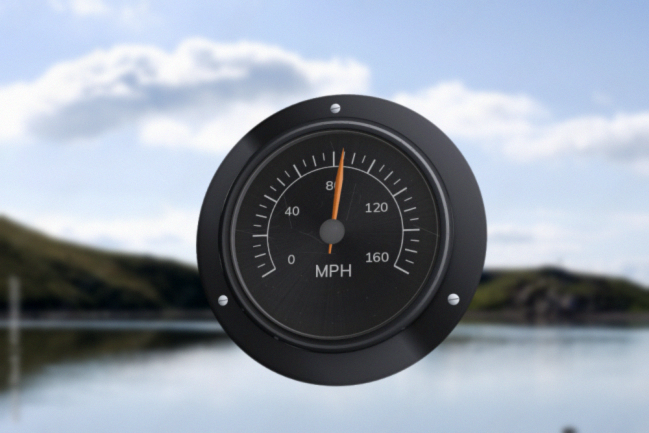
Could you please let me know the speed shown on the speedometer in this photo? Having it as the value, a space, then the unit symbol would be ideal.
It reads 85 mph
